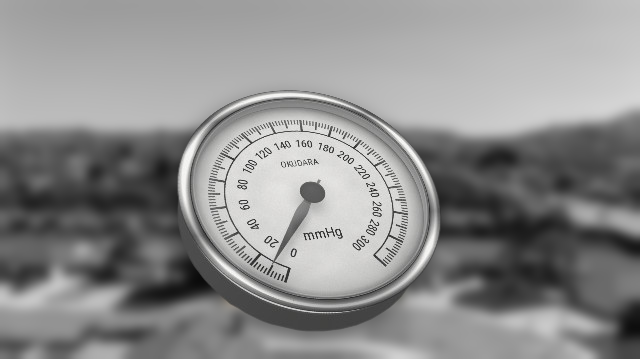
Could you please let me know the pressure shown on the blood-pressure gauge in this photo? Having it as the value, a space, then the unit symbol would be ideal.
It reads 10 mmHg
